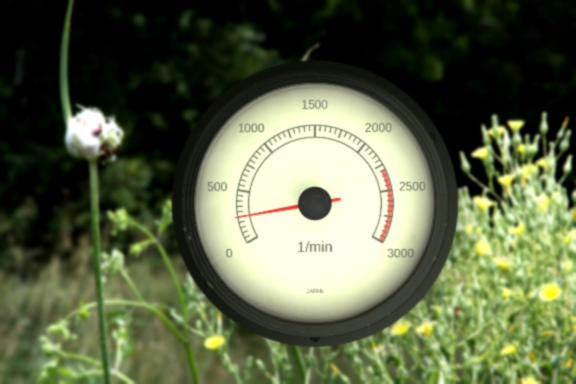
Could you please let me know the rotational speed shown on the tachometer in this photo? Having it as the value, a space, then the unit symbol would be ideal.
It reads 250 rpm
